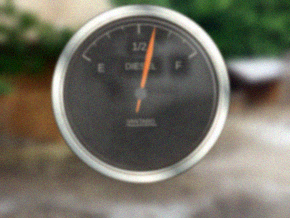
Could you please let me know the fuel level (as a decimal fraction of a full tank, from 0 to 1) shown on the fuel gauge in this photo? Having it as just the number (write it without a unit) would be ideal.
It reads 0.625
